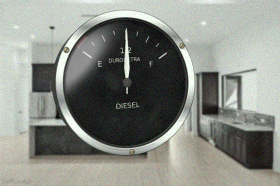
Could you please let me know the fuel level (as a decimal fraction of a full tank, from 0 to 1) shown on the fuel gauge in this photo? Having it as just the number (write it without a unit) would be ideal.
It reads 0.5
